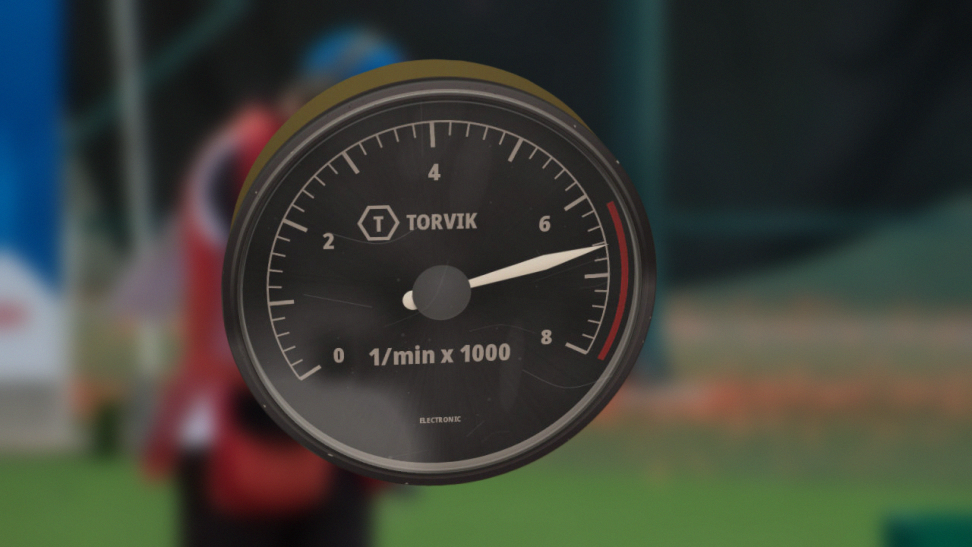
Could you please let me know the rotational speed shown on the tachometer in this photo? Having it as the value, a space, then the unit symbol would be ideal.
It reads 6600 rpm
